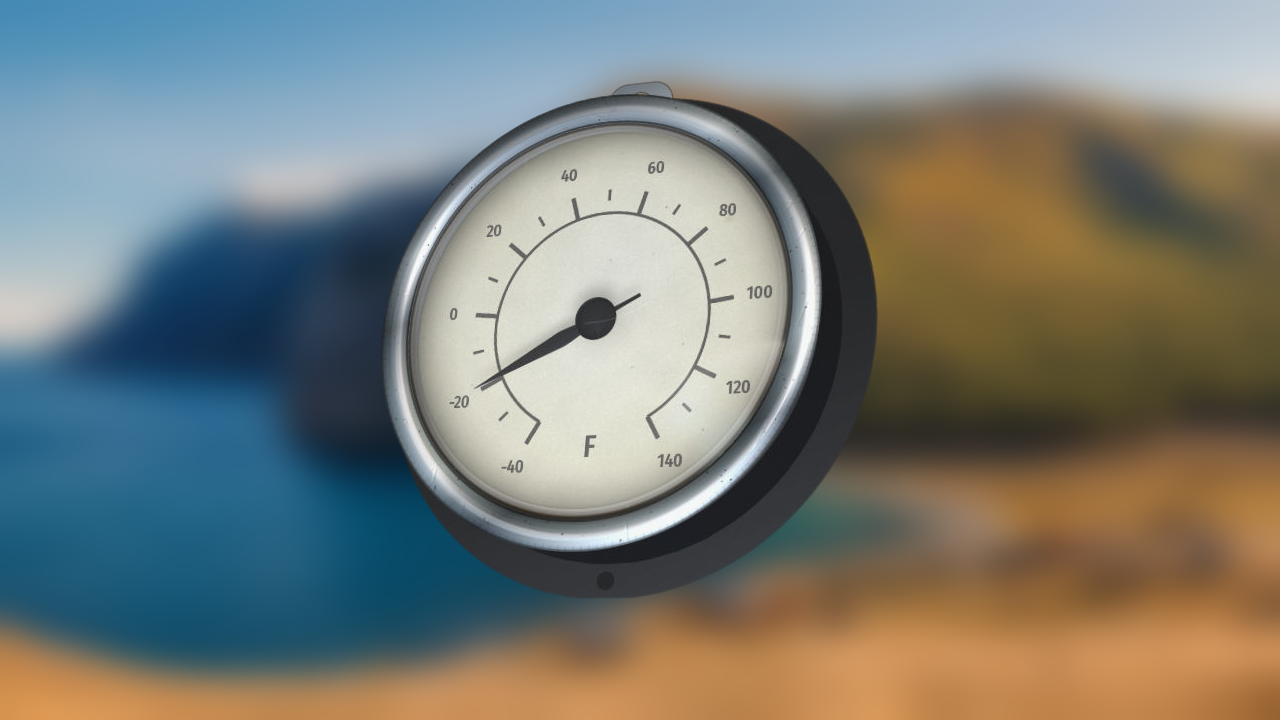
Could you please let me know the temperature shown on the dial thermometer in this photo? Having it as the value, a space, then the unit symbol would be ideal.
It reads -20 °F
